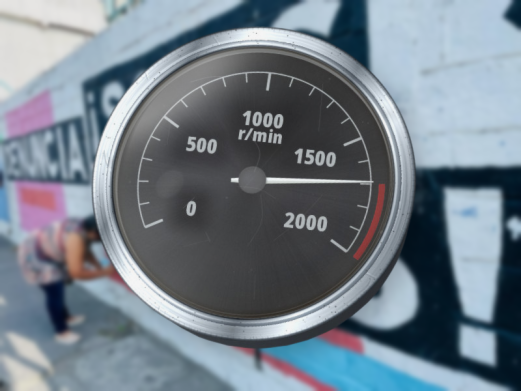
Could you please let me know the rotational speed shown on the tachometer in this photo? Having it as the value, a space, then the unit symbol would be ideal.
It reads 1700 rpm
